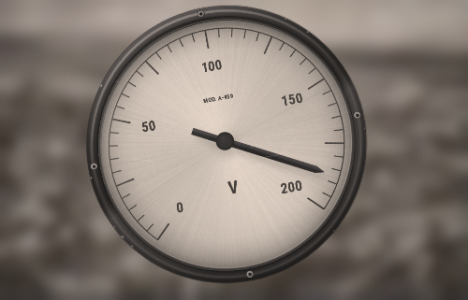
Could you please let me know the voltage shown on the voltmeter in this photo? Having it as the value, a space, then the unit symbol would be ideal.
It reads 187.5 V
